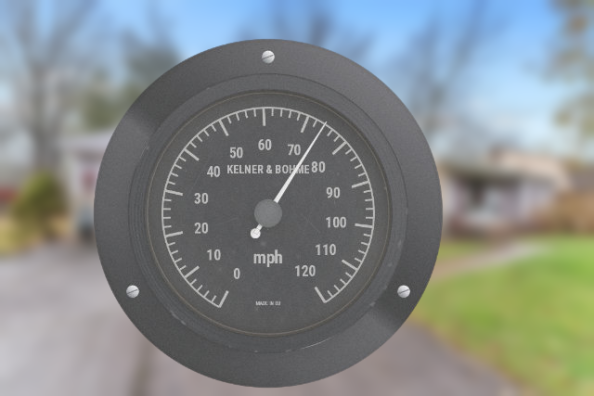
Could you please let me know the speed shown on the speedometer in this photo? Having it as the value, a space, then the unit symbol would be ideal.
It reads 74 mph
